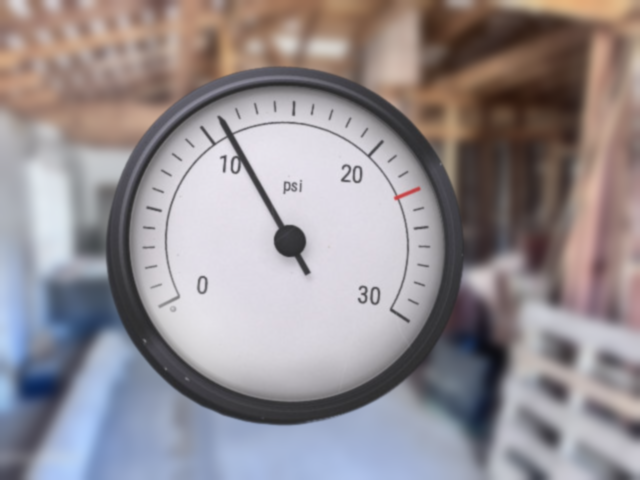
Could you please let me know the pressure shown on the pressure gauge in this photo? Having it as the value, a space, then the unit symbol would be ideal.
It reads 11 psi
